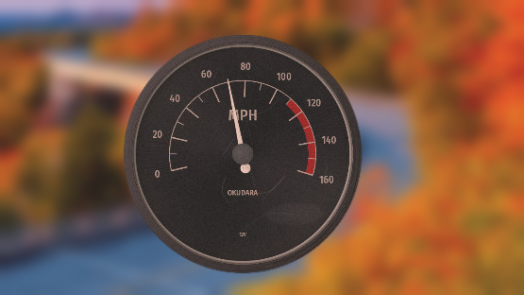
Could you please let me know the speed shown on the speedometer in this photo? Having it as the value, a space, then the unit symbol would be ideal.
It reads 70 mph
